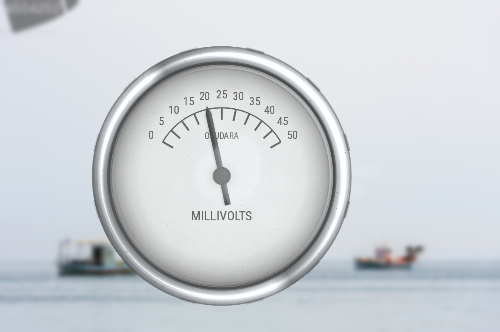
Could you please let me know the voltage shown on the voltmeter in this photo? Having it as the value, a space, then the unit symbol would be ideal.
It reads 20 mV
